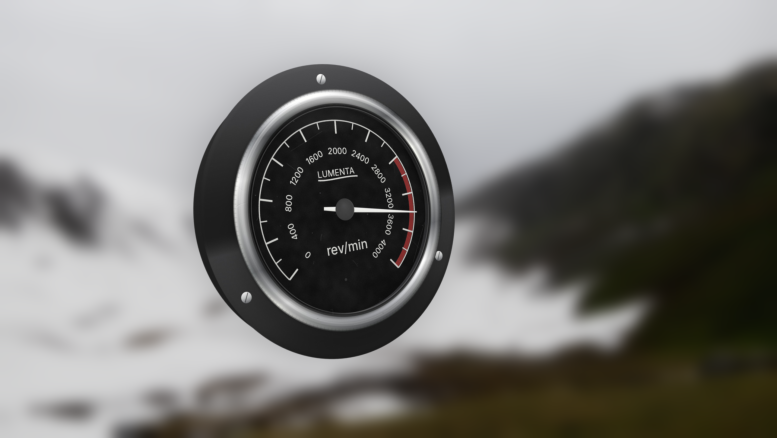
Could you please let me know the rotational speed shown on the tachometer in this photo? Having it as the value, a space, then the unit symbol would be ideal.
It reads 3400 rpm
